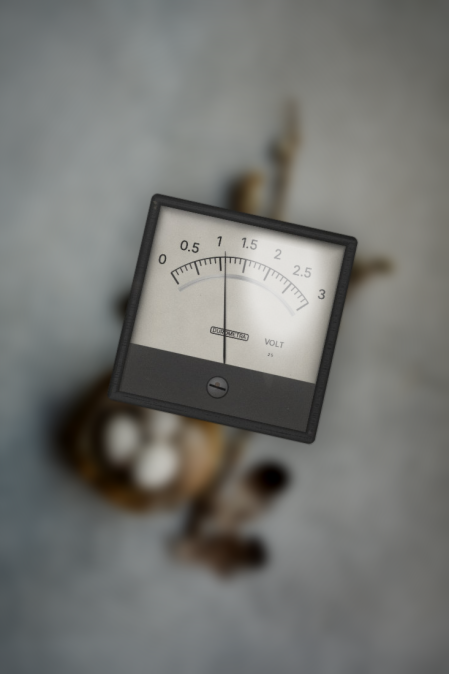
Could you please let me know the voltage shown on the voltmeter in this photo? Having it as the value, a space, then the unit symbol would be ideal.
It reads 1.1 V
